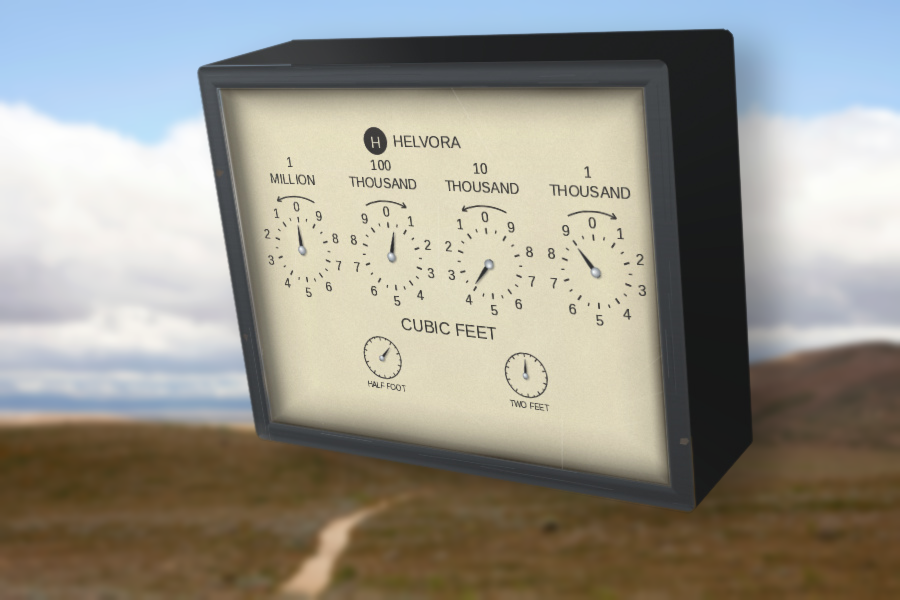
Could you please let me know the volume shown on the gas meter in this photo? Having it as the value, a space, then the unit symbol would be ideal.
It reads 3900 ft³
